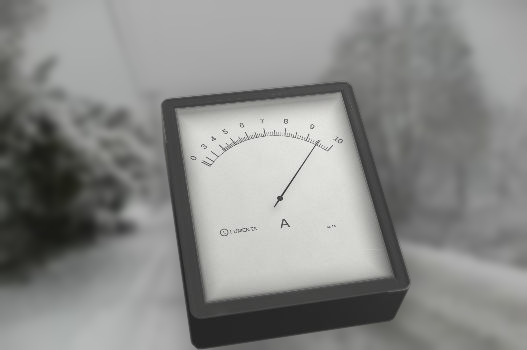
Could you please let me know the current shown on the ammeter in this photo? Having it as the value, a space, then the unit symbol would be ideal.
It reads 9.5 A
